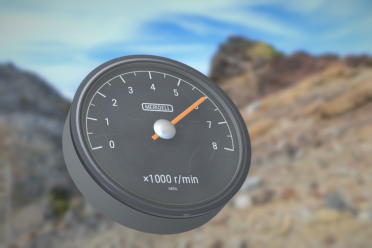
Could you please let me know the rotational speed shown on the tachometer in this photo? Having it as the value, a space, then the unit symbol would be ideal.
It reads 6000 rpm
